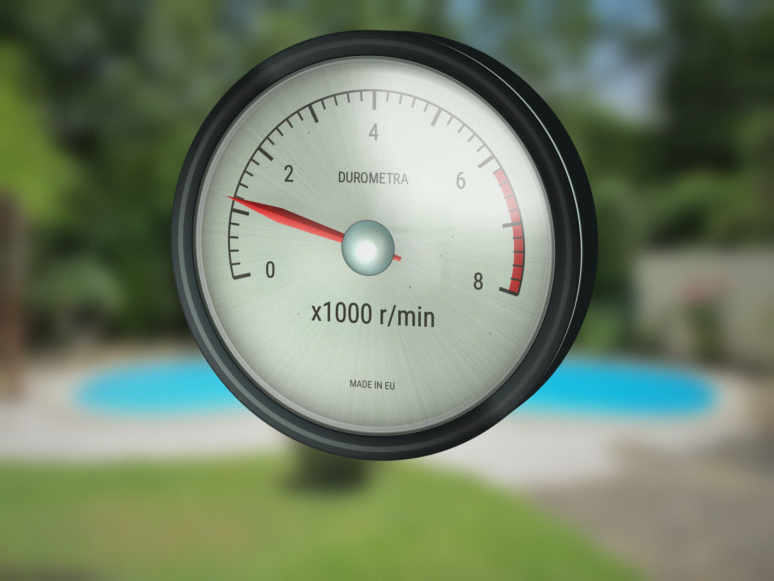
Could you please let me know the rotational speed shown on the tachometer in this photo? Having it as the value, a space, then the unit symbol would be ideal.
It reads 1200 rpm
